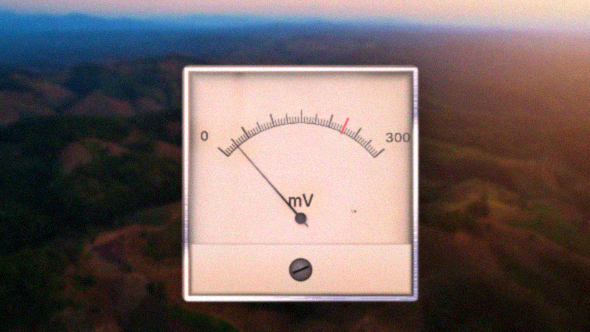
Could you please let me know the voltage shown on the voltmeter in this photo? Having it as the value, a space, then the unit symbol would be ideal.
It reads 25 mV
